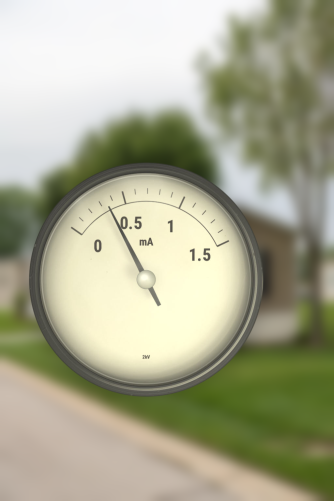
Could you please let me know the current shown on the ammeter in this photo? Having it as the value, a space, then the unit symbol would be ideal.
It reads 0.35 mA
